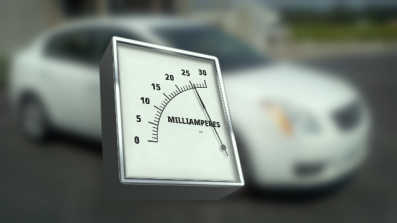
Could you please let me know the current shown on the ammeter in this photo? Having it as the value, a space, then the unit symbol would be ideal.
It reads 25 mA
